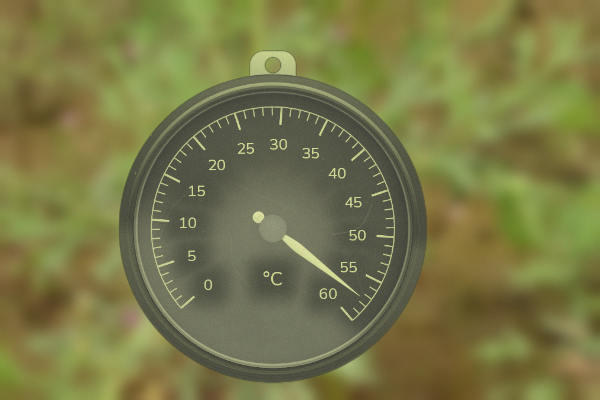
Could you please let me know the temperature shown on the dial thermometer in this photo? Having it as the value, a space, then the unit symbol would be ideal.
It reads 57.5 °C
